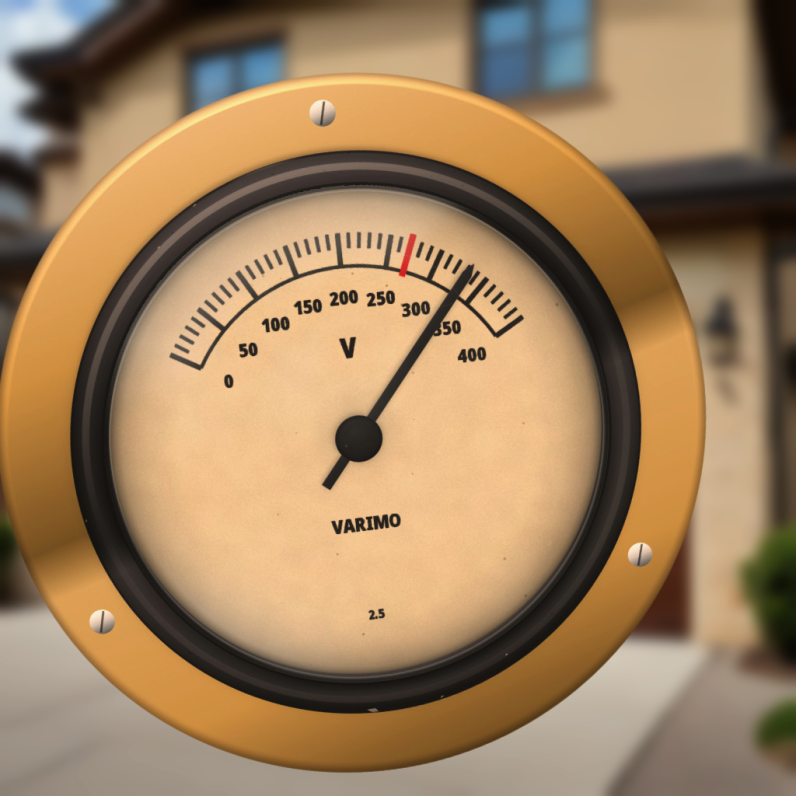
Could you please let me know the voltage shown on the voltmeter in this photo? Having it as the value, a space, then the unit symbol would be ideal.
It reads 330 V
